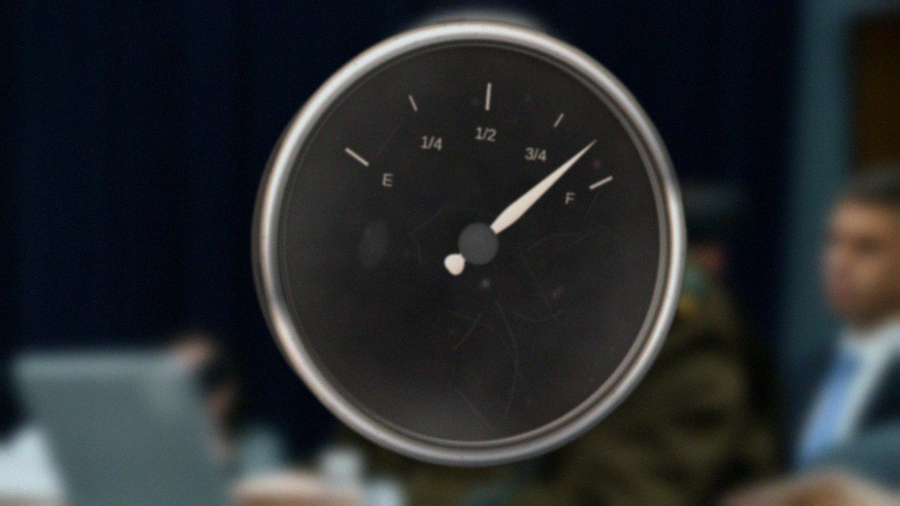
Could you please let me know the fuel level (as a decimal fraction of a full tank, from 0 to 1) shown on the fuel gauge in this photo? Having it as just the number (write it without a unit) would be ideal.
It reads 0.875
